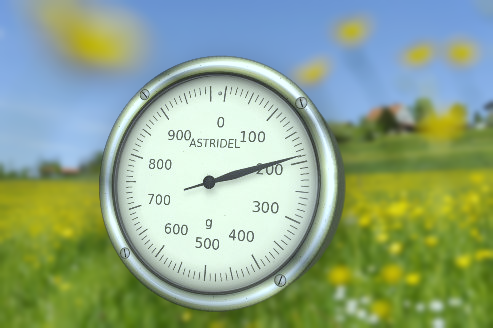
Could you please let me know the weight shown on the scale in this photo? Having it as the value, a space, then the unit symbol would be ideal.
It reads 190 g
